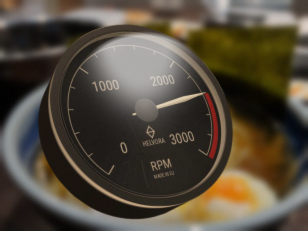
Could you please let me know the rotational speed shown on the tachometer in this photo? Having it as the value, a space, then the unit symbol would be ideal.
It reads 2400 rpm
